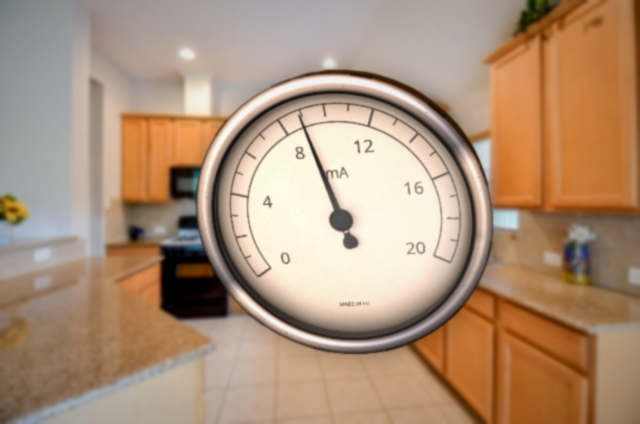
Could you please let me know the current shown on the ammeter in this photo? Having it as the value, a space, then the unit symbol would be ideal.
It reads 9 mA
